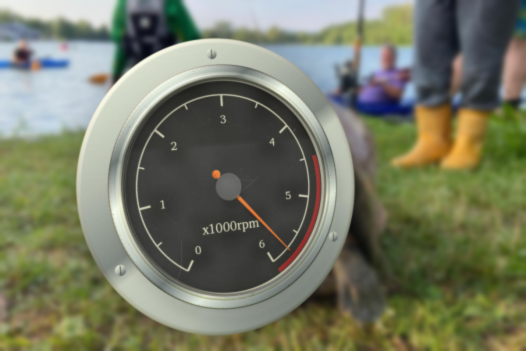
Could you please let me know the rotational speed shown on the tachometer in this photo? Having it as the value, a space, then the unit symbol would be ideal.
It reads 5750 rpm
